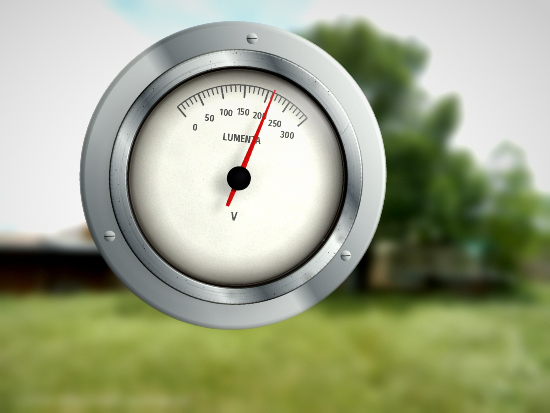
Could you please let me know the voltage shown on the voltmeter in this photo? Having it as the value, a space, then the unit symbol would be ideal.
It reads 210 V
